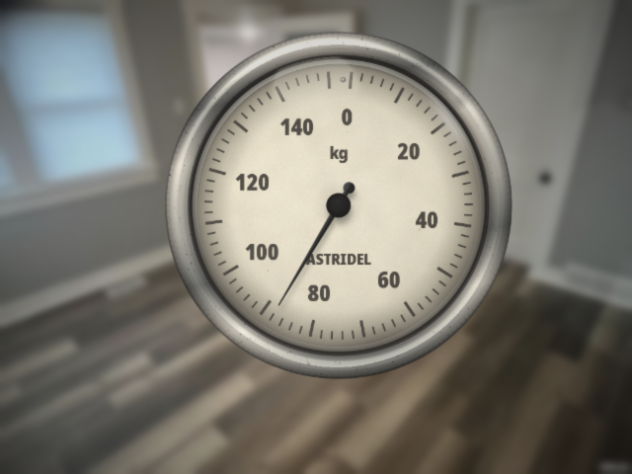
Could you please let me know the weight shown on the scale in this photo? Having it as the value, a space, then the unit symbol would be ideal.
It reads 88 kg
